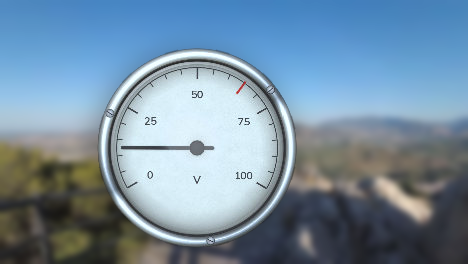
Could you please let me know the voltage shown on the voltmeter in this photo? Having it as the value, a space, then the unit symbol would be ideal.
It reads 12.5 V
